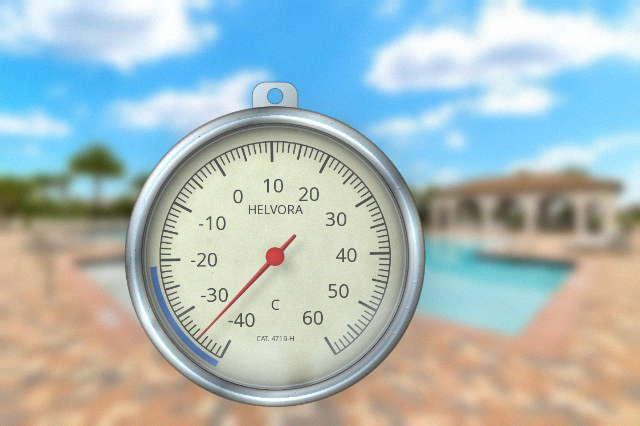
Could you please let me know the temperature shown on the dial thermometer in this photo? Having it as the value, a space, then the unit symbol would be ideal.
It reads -35 °C
